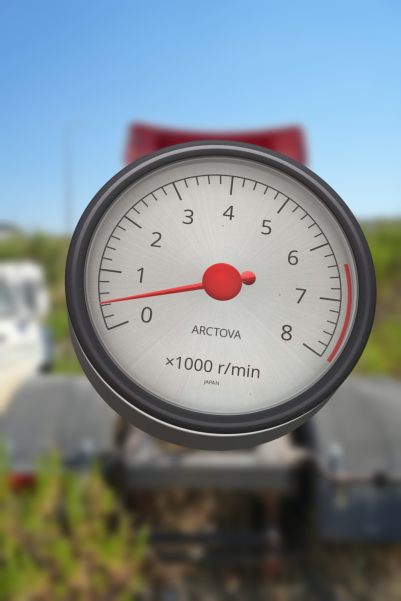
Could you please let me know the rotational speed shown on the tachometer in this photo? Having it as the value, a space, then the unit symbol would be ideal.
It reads 400 rpm
